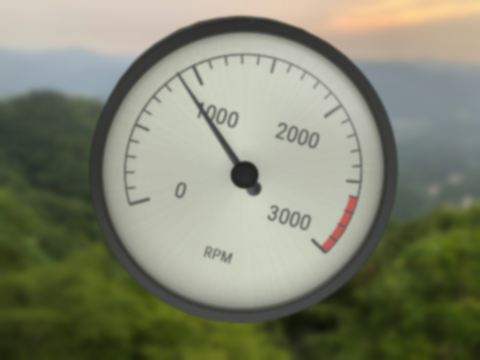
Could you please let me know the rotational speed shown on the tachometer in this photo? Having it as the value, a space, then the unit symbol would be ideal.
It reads 900 rpm
